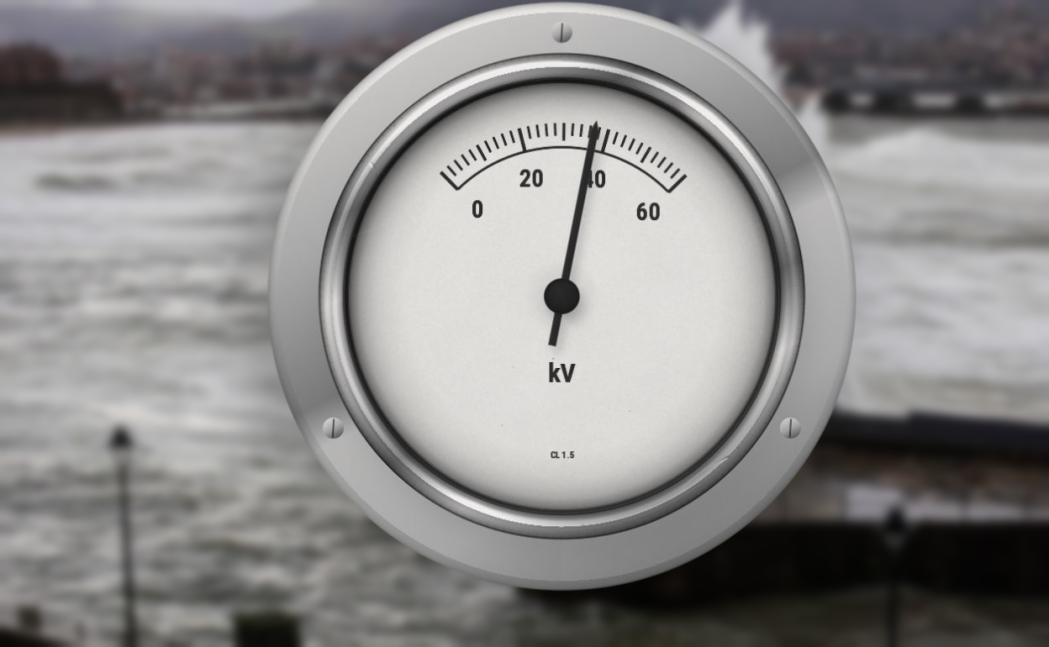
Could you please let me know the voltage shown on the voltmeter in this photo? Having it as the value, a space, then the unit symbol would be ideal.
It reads 37 kV
